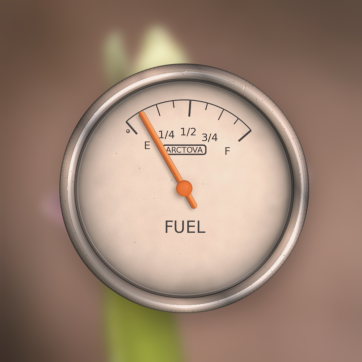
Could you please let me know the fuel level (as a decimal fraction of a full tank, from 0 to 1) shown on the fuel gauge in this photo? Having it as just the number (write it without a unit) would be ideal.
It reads 0.125
